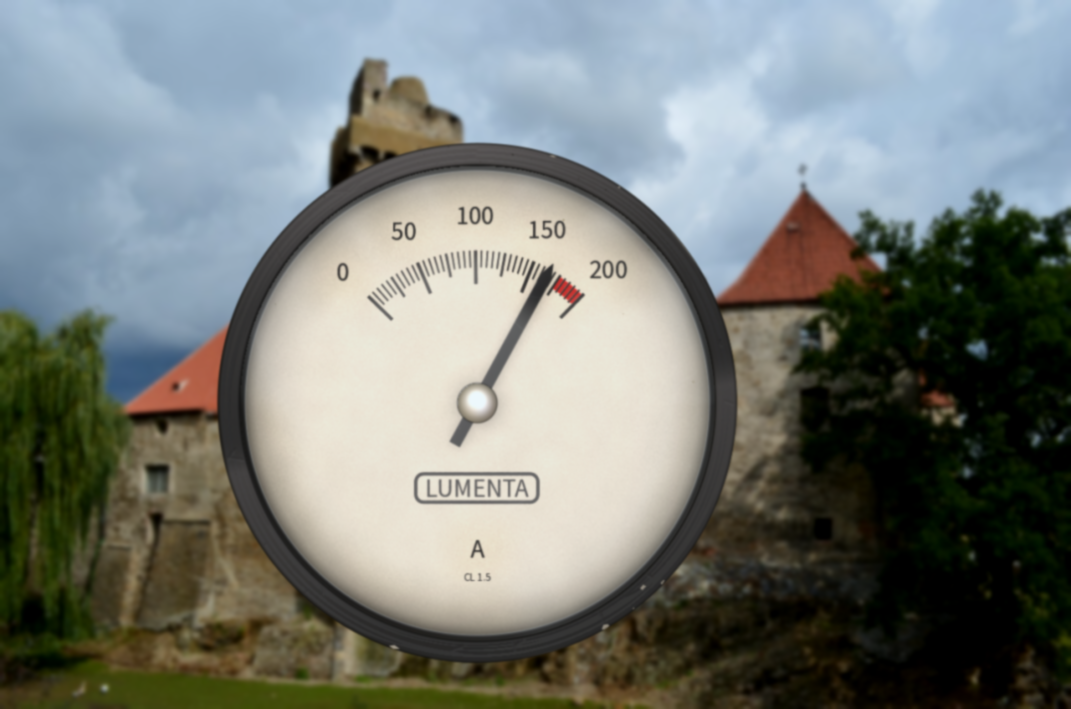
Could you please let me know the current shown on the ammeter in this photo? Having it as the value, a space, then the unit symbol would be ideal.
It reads 165 A
